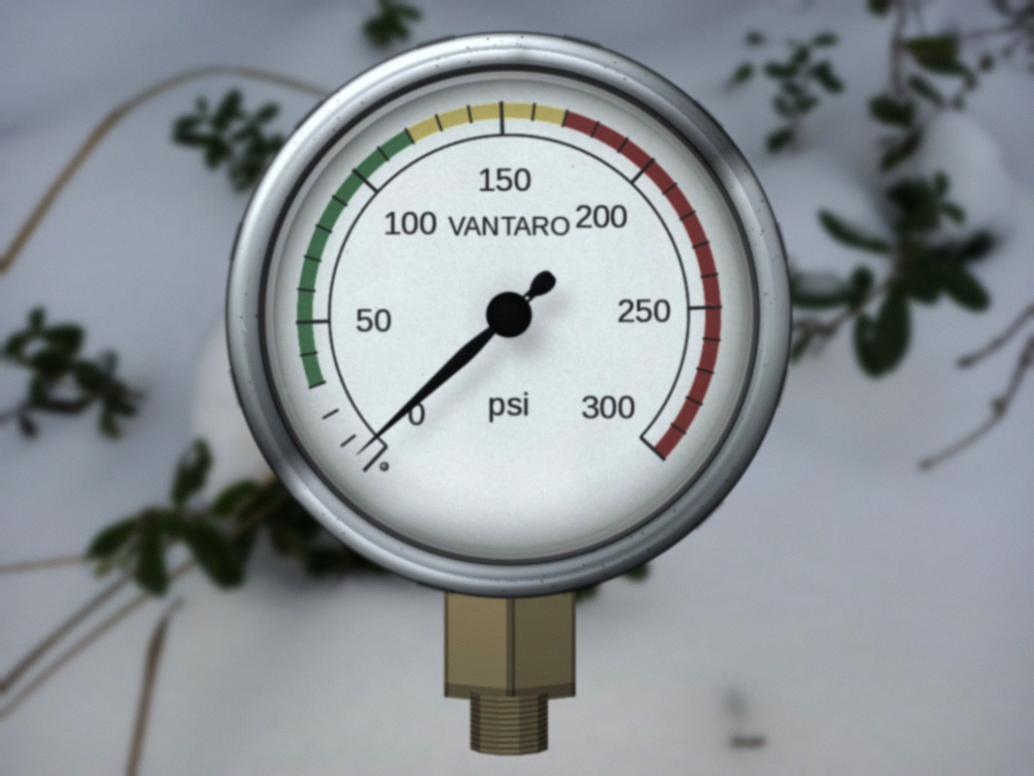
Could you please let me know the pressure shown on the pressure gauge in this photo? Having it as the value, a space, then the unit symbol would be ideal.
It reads 5 psi
